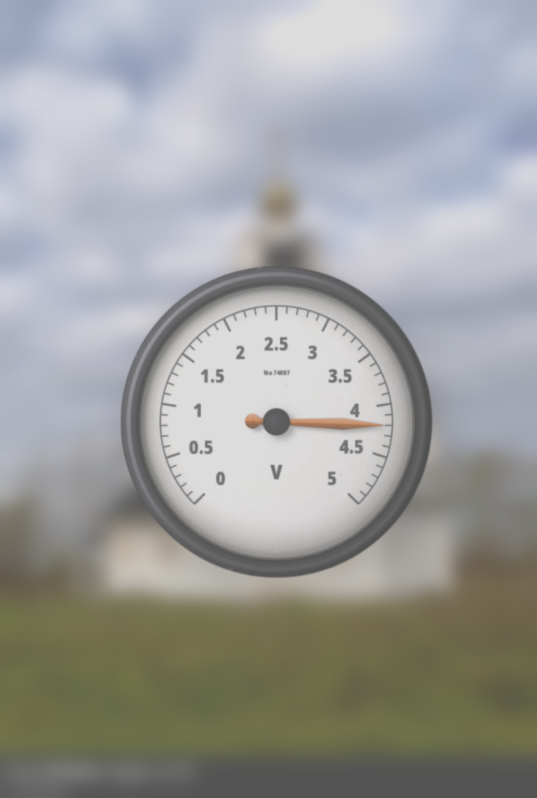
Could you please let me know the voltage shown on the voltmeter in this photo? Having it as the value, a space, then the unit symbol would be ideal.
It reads 4.2 V
